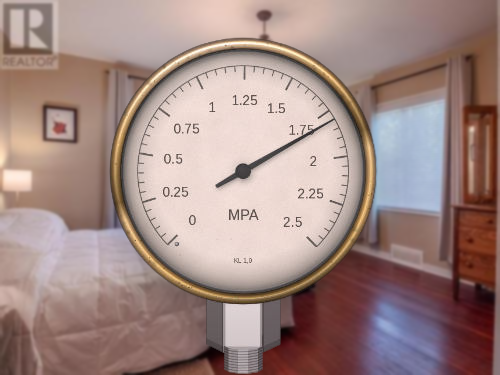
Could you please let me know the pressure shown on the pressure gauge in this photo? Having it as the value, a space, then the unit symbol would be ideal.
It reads 1.8 MPa
